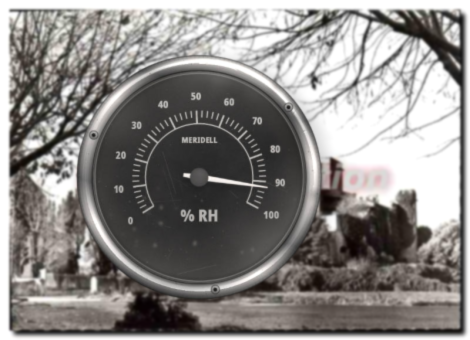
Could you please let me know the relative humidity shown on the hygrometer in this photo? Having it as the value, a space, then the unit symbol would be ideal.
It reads 92 %
